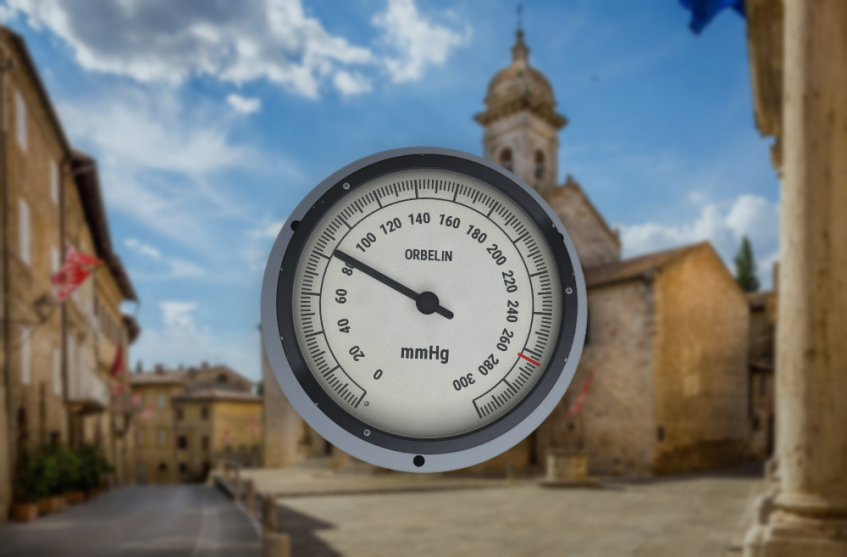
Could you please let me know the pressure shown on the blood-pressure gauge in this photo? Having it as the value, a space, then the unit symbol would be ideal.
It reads 84 mmHg
